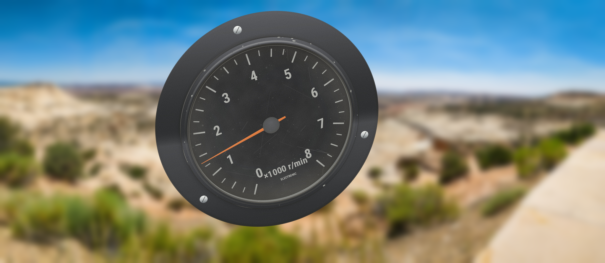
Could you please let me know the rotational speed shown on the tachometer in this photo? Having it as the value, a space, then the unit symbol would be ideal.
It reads 1375 rpm
